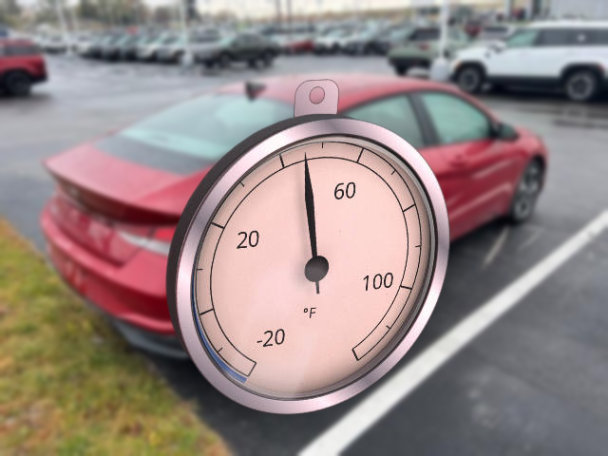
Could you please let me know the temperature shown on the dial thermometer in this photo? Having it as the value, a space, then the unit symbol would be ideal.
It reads 45 °F
